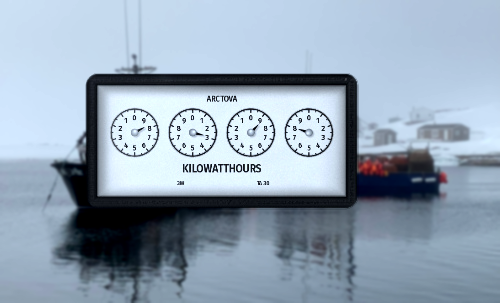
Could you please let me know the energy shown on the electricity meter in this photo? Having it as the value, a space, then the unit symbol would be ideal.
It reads 8288 kWh
